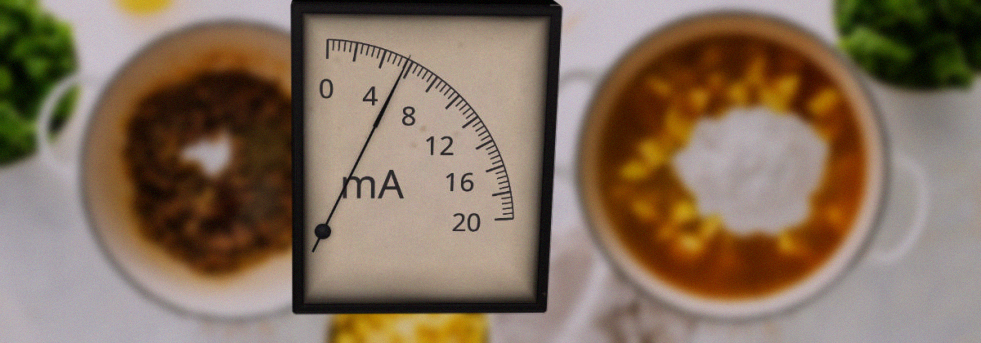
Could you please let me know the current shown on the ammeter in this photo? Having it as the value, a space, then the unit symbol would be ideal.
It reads 5.6 mA
